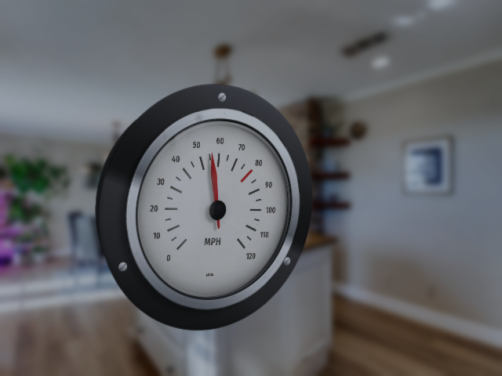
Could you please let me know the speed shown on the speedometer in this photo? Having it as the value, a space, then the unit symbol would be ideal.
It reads 55 mph
